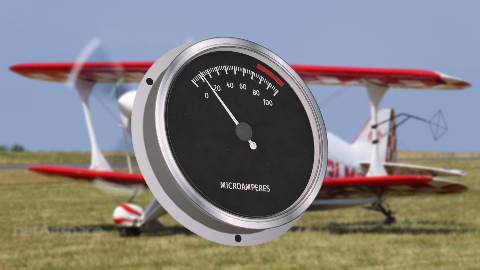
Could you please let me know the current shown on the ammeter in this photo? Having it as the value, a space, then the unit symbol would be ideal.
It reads 10 µA
